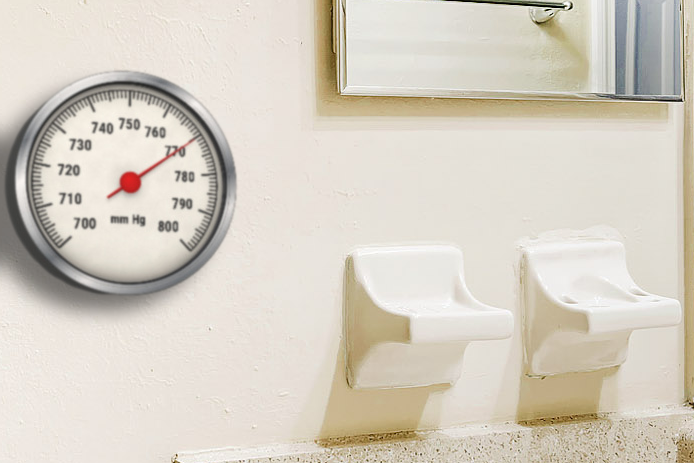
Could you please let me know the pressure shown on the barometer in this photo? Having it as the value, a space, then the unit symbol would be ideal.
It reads 770 mmHg
